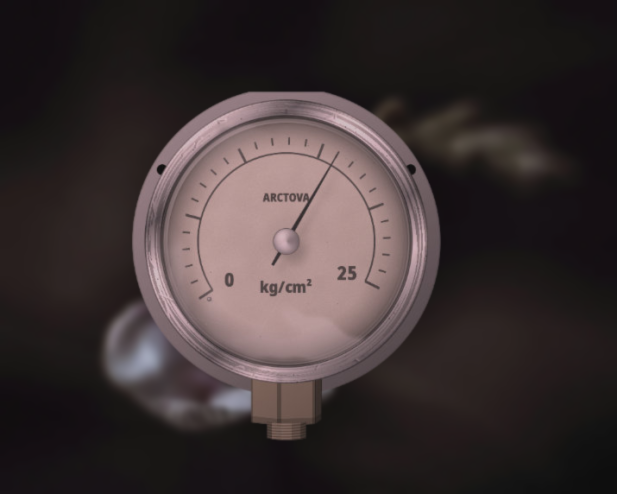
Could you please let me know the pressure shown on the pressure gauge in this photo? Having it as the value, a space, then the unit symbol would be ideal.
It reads 16 kg/cm²
